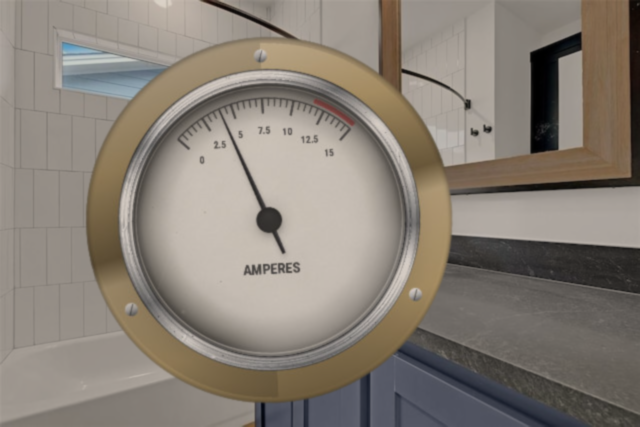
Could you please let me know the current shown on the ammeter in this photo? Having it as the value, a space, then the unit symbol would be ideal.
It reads 4 A
